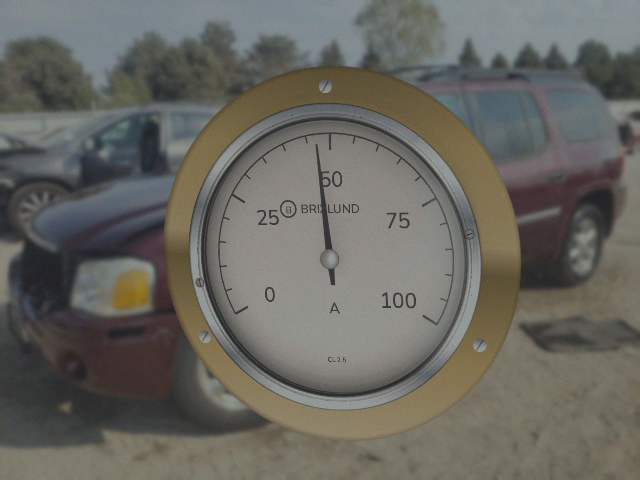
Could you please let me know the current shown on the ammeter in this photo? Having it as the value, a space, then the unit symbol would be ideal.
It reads 47.5 A
